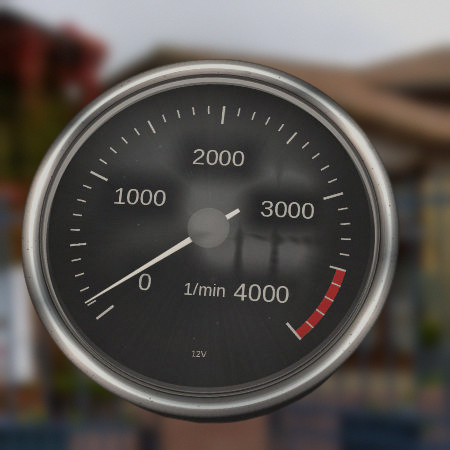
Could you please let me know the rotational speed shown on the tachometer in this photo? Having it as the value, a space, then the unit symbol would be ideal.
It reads 100 rpm
